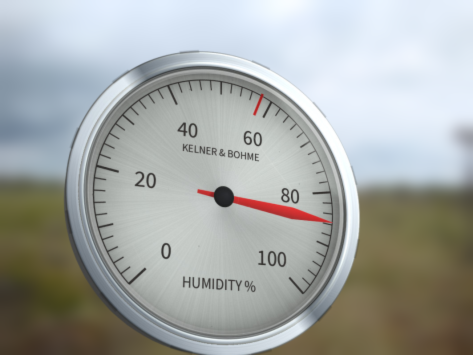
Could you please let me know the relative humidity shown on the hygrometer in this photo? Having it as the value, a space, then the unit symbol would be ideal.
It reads 86 %
